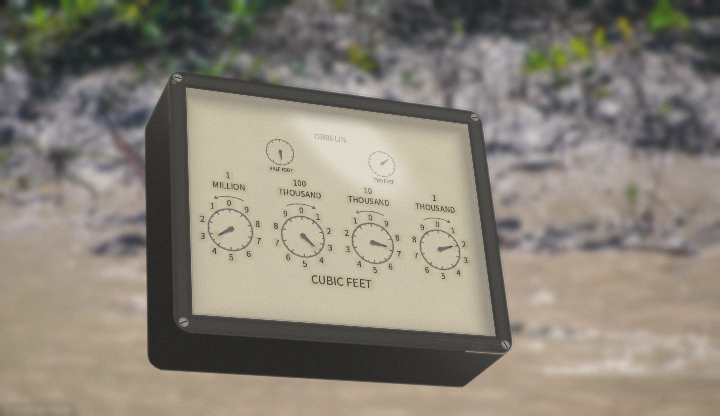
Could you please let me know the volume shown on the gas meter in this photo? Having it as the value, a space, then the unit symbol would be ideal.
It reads 337200 ft³
